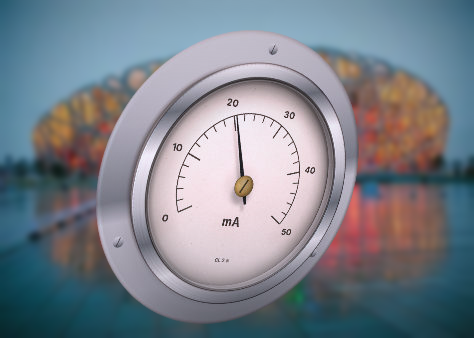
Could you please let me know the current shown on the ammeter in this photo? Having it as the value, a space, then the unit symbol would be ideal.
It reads 20 mA
